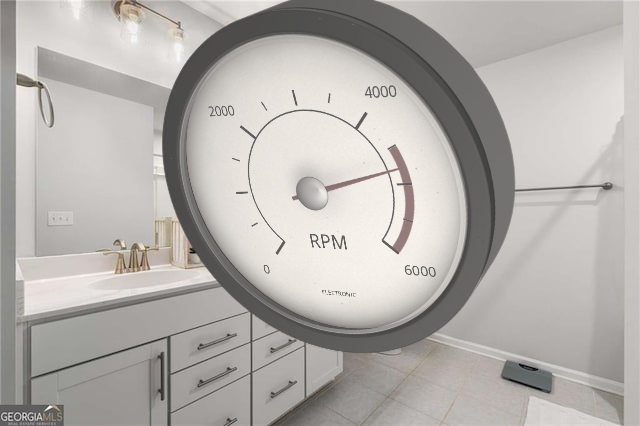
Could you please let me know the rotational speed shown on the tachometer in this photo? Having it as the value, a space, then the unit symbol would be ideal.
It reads 4750 rpm
